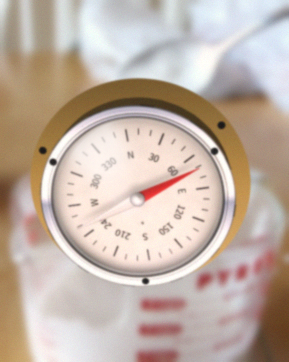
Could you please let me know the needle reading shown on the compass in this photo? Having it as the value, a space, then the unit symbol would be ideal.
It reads 70 °
